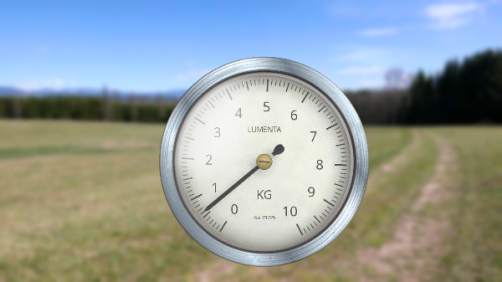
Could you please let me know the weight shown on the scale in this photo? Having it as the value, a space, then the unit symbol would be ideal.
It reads 0.6 kg
